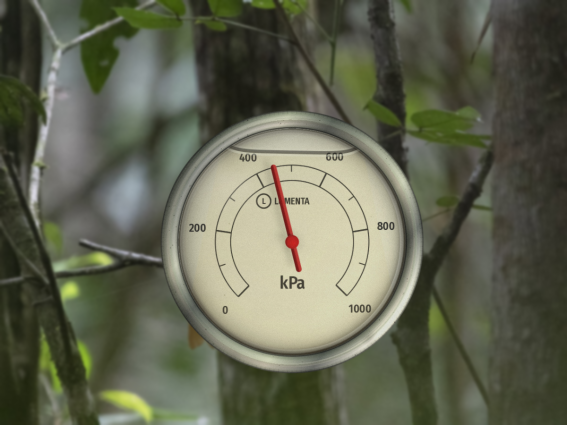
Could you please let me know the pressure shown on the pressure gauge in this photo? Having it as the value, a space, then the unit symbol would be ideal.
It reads 450 kPa
